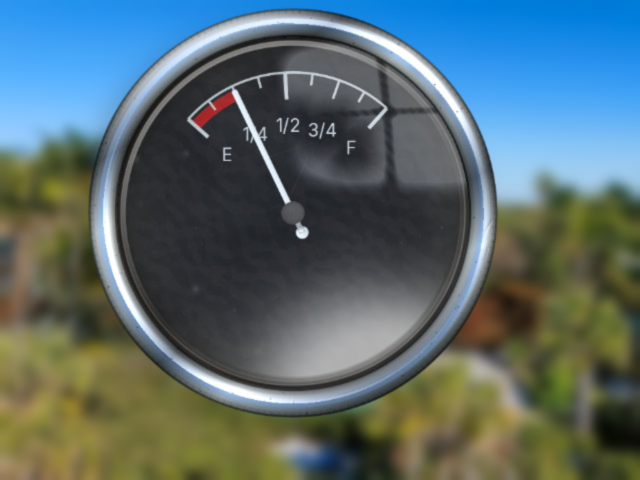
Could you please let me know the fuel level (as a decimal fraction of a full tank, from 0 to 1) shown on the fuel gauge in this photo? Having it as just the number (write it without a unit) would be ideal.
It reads 0.25
